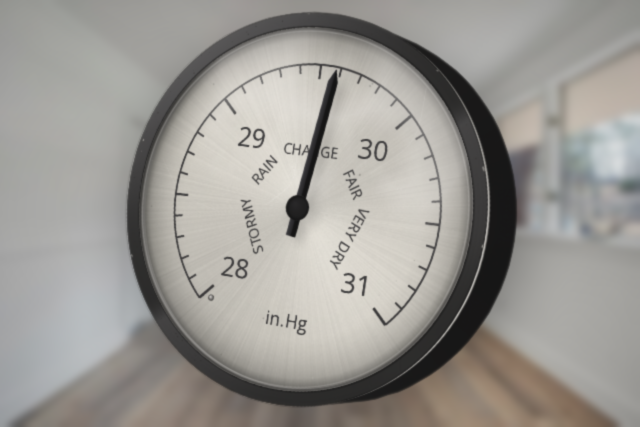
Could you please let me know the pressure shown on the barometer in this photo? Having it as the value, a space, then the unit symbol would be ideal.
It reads 29.6 inHg
